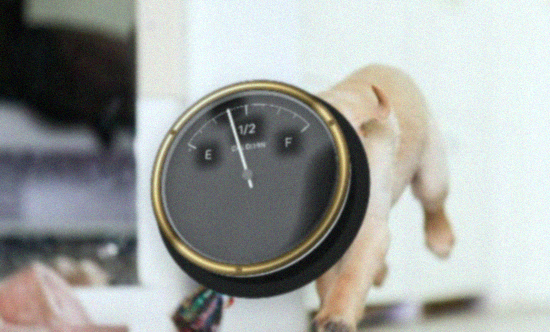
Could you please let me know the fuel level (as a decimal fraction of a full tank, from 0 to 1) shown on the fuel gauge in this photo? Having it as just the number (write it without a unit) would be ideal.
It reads 0.375
